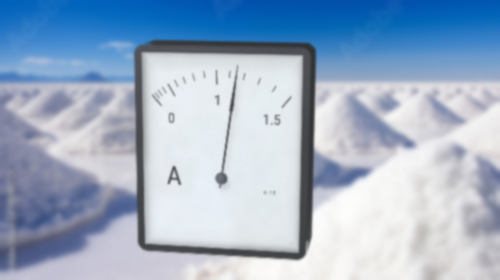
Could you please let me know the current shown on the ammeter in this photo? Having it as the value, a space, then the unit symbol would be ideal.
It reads 1.15 A
